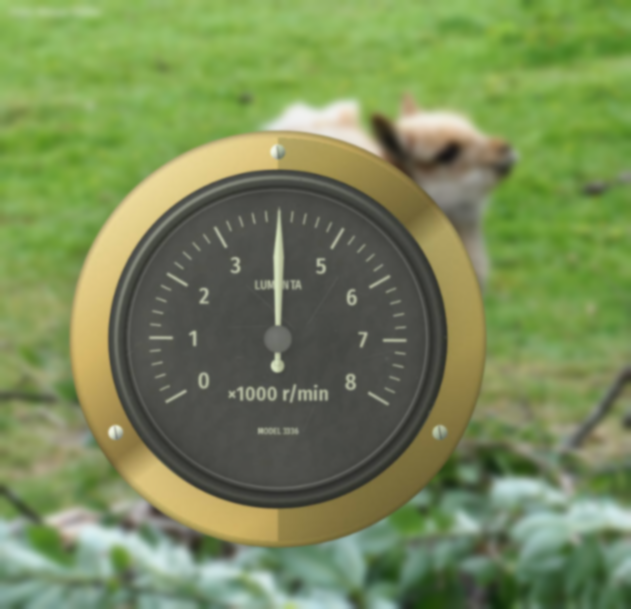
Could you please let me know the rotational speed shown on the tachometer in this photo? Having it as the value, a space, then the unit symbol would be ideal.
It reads 4000 rpm
